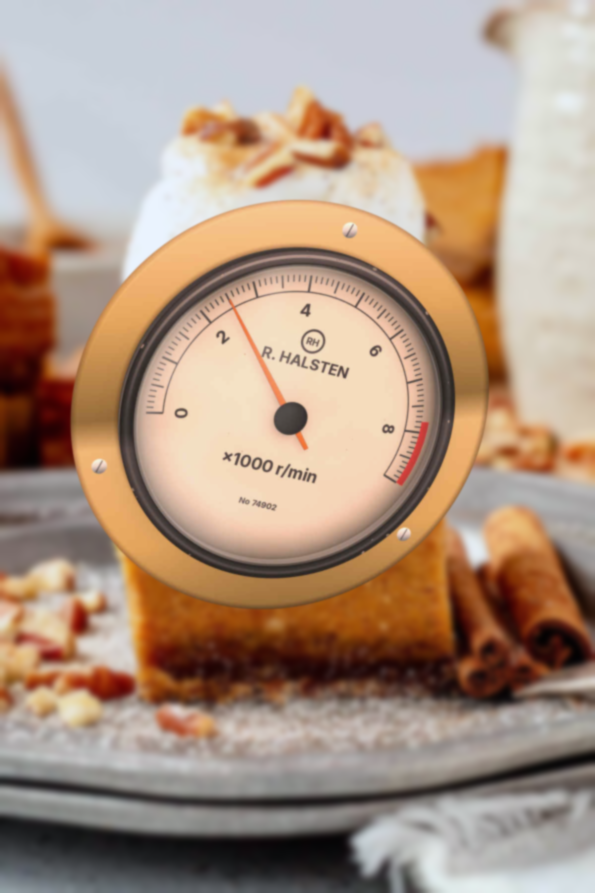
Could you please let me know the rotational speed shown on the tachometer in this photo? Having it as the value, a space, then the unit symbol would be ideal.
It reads 2500 rpm
